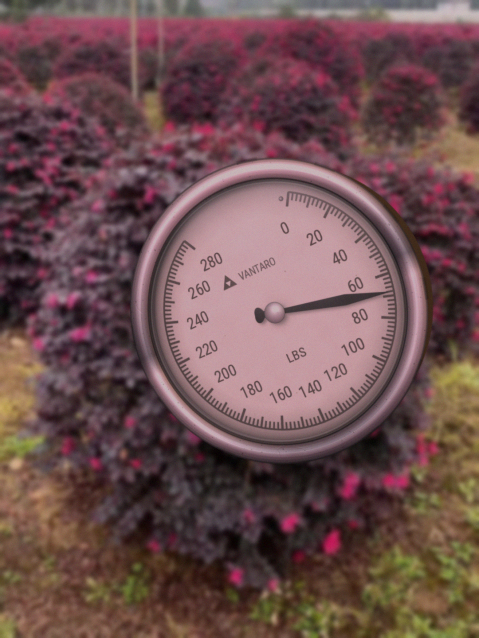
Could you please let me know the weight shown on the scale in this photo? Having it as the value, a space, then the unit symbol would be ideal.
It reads 68 lb
